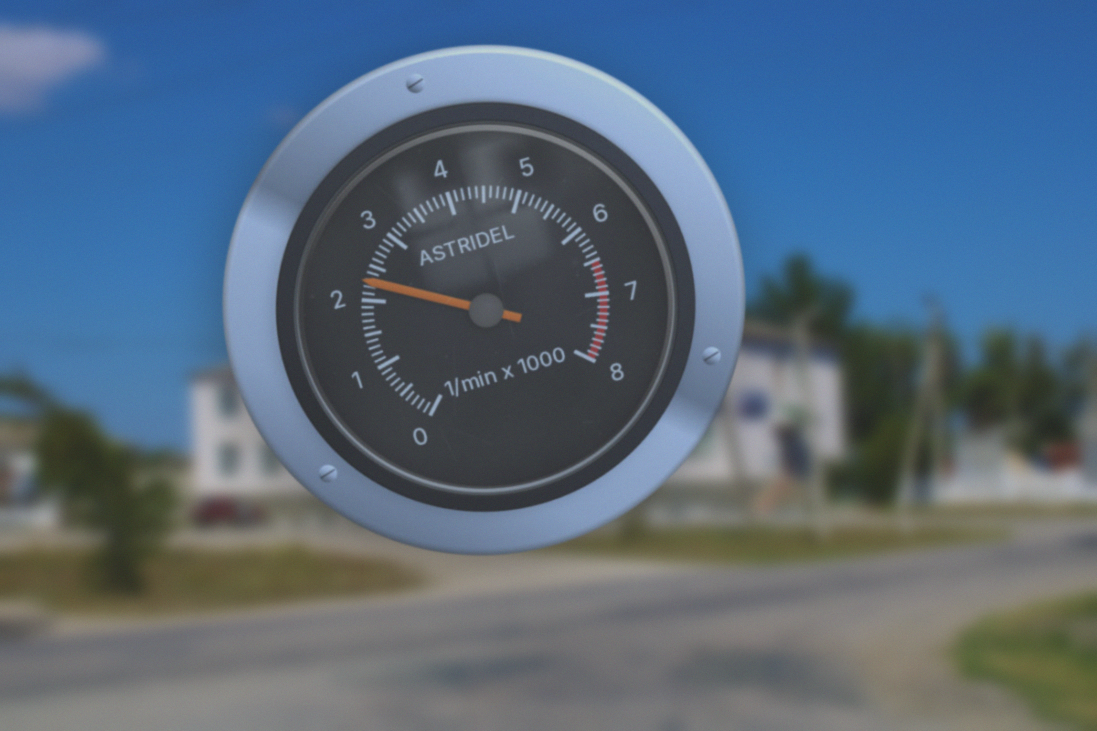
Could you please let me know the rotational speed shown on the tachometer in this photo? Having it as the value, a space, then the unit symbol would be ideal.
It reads 2300 rpm
